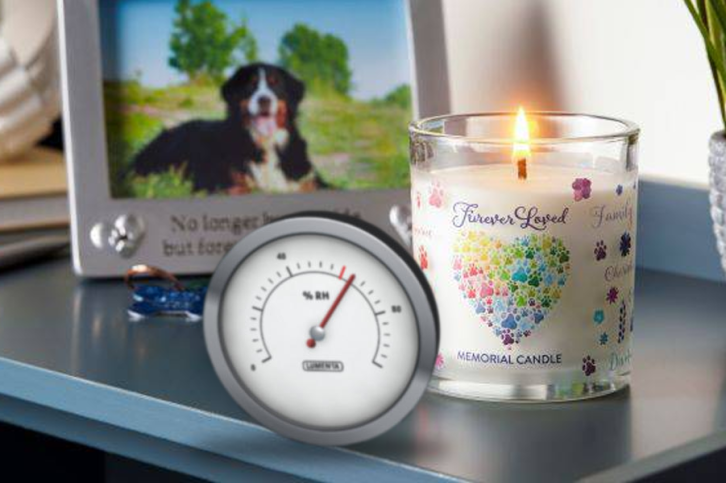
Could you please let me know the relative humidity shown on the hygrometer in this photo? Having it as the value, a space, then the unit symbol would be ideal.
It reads 64 %
